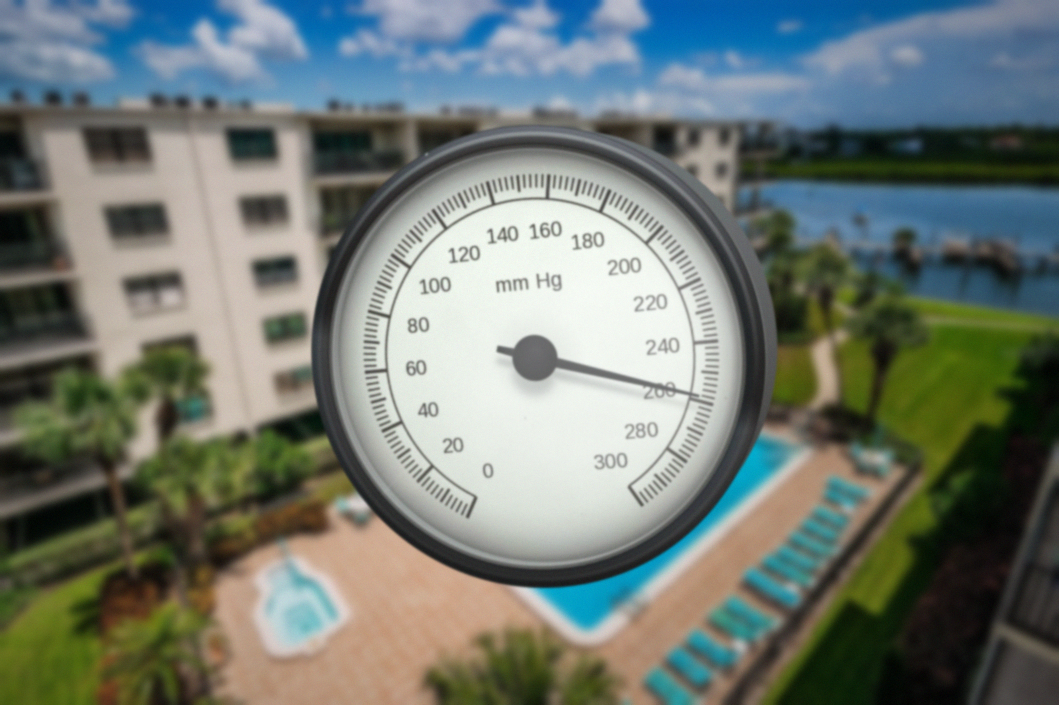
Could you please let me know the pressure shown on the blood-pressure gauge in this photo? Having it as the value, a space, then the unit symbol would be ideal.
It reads 258 mmHg
